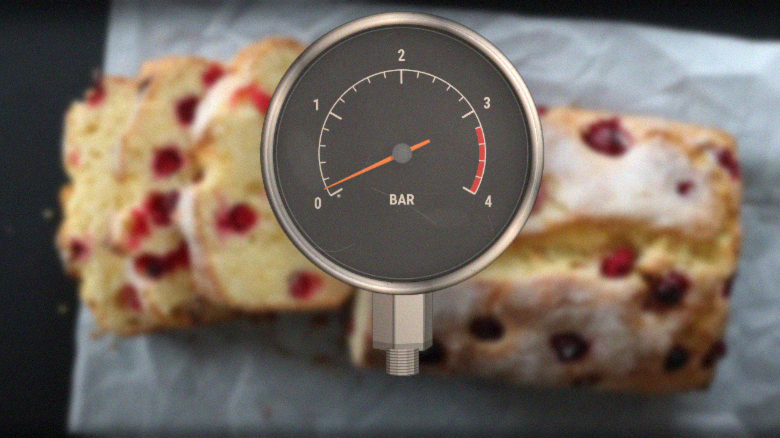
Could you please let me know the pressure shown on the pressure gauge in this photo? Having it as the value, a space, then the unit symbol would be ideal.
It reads 0.1 bar
